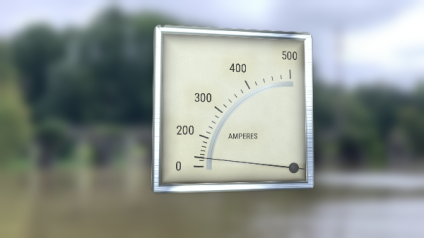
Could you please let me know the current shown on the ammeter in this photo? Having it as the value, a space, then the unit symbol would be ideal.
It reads 100 A
